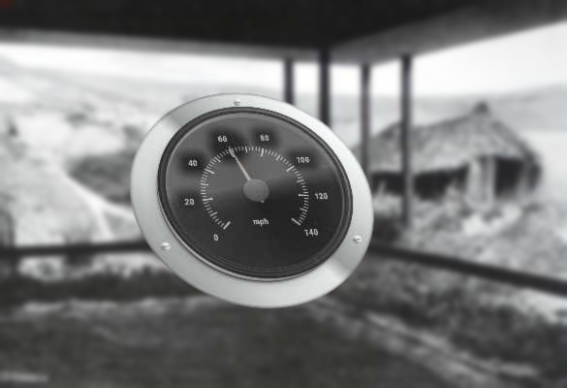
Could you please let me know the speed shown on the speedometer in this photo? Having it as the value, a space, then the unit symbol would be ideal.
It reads 60 mph
